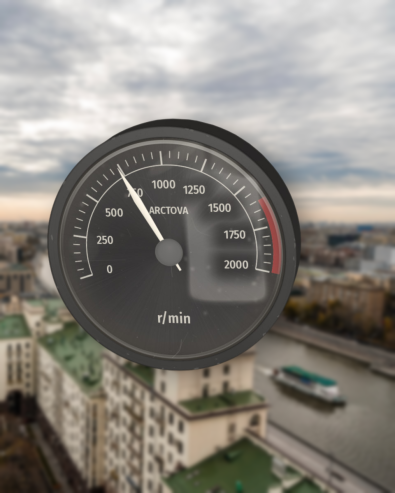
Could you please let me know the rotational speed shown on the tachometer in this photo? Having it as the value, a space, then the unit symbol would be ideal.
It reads 750 rpm
